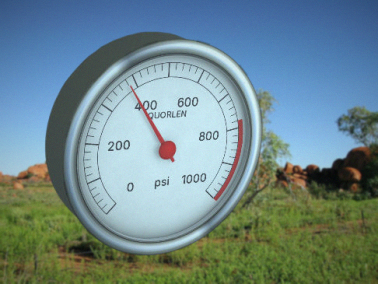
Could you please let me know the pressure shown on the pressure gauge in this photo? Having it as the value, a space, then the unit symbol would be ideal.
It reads 380 psi
